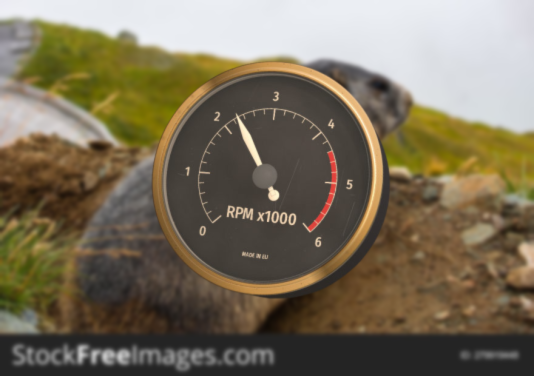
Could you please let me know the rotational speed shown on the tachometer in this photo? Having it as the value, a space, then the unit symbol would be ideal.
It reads 2300 rpm
